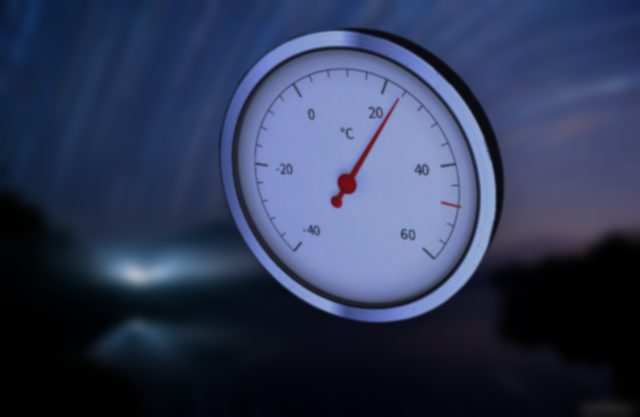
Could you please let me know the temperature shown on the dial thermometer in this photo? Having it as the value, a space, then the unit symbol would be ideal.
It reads 24 °C
